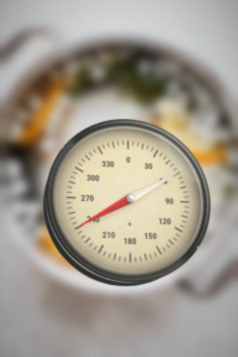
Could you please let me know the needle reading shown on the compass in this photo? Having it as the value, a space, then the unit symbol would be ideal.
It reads 240 °
